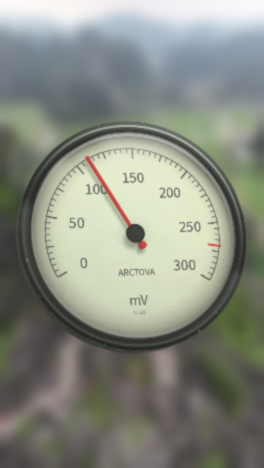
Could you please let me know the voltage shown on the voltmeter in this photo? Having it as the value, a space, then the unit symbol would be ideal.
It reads 110 mV
